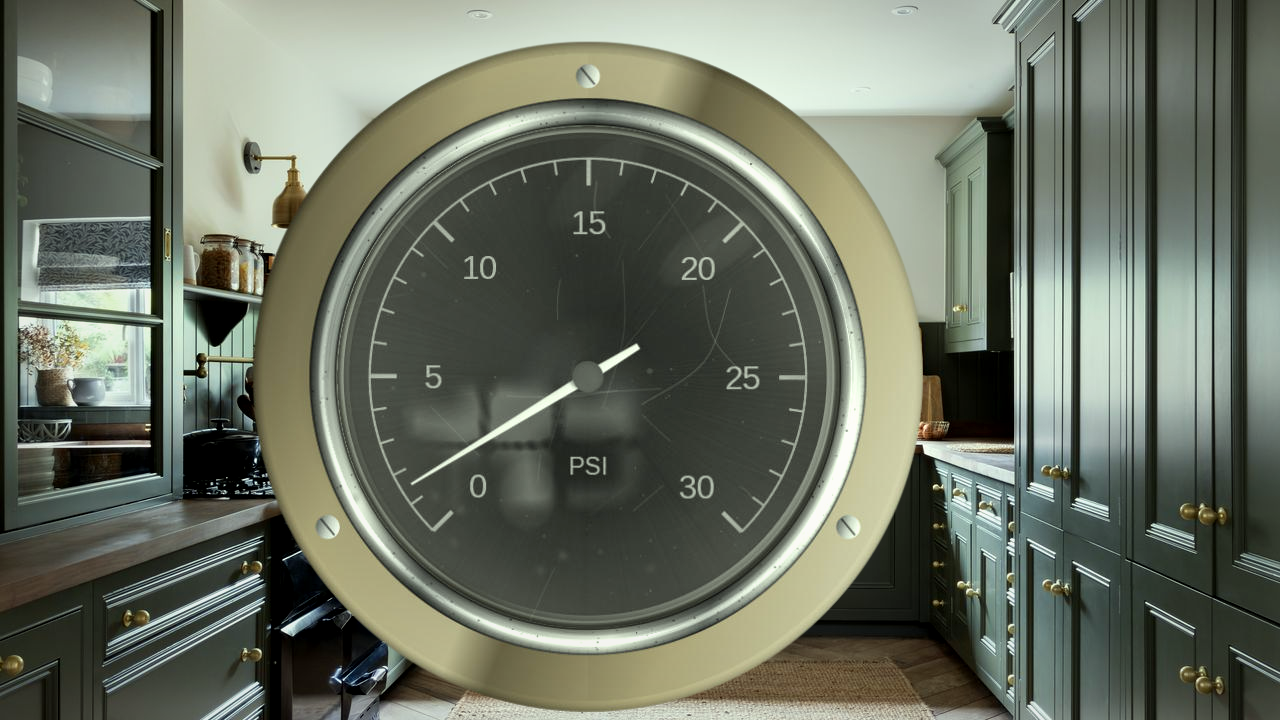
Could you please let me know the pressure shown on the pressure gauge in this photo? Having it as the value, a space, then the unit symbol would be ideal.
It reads 1.5 psi
